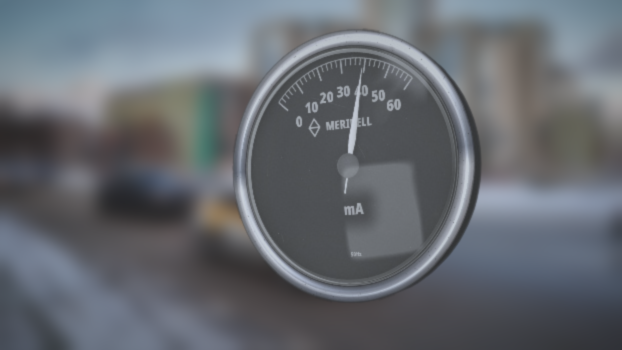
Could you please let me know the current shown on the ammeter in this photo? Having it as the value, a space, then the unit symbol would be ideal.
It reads 40 mA
